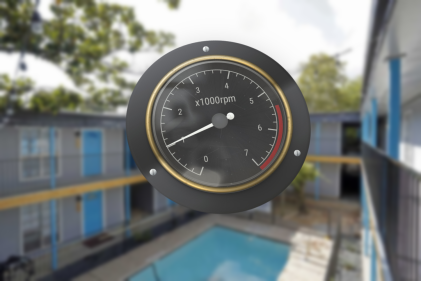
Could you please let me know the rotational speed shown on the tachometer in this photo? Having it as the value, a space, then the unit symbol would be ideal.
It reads 1000 rpm
